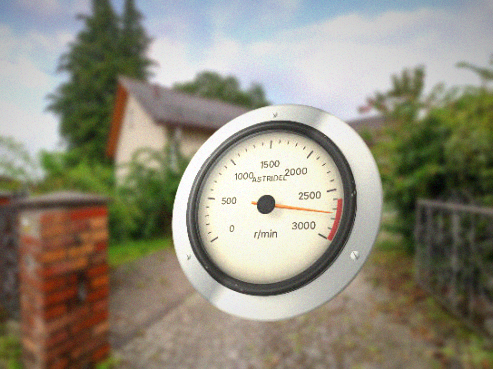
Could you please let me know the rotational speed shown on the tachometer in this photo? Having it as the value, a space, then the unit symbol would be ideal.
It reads 2750 rpm
